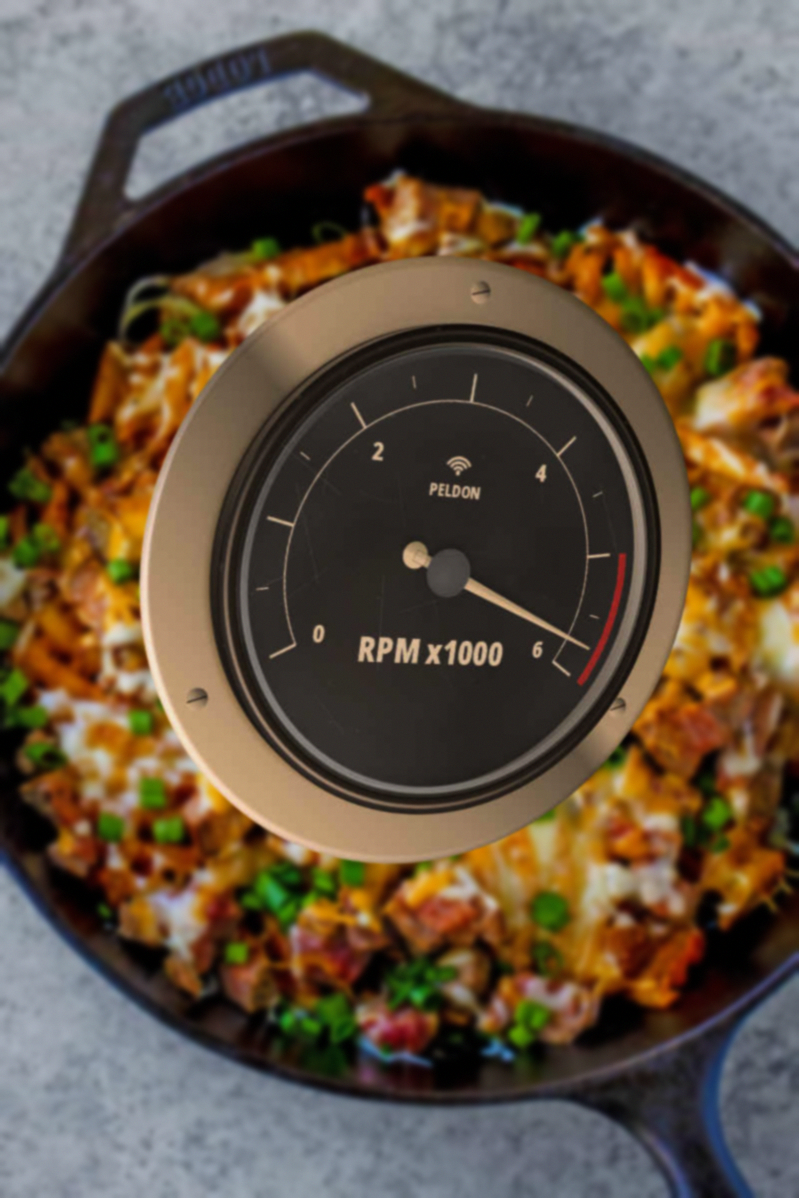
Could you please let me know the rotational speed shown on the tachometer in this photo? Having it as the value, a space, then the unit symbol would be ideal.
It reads 5750 rpm
